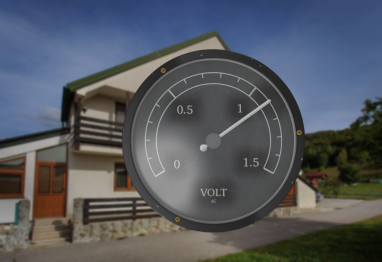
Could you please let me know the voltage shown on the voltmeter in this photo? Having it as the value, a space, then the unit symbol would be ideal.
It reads 1.1 V
